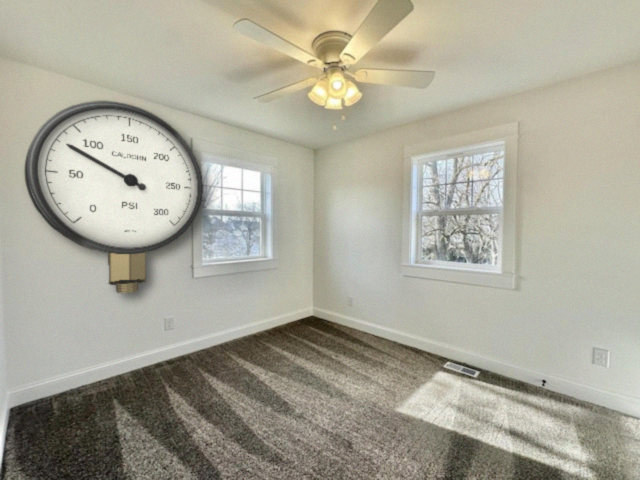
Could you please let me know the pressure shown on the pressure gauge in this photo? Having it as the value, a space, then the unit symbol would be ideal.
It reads 80 psi
